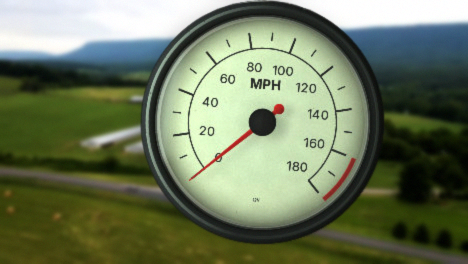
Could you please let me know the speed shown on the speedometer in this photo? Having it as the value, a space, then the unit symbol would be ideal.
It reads 0 mph
